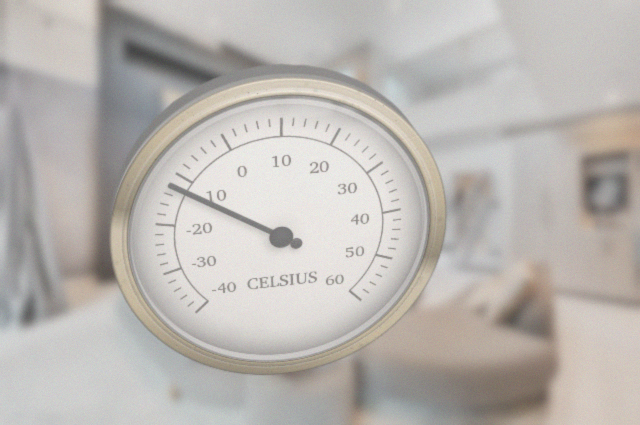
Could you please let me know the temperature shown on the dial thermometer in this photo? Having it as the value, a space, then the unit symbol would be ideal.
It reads -12 °C
